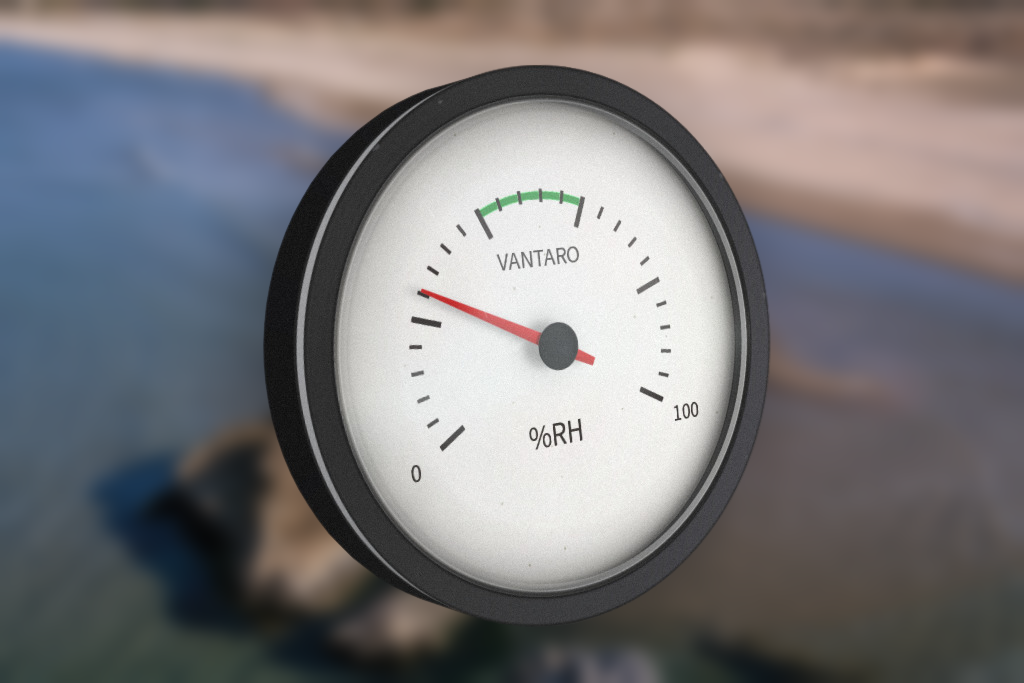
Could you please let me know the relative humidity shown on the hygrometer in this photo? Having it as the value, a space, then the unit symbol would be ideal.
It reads 24 %
